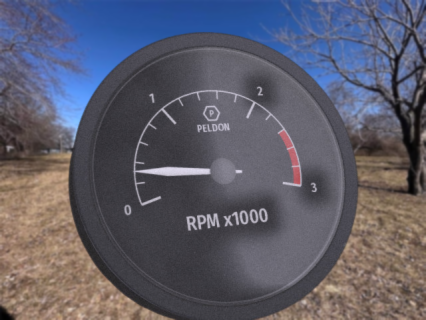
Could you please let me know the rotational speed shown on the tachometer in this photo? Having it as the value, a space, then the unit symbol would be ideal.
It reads 300 rpm
